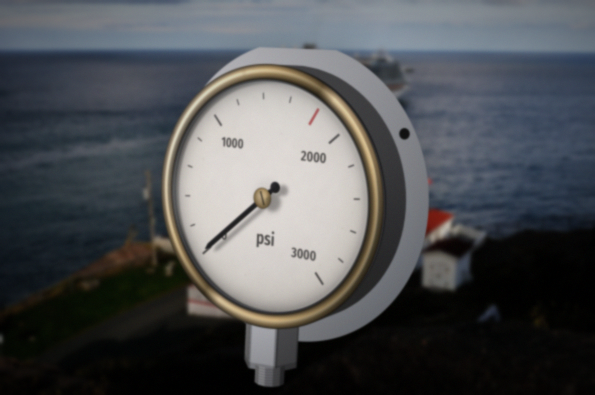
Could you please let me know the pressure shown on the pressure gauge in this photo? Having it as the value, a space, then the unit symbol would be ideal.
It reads 0 psi
